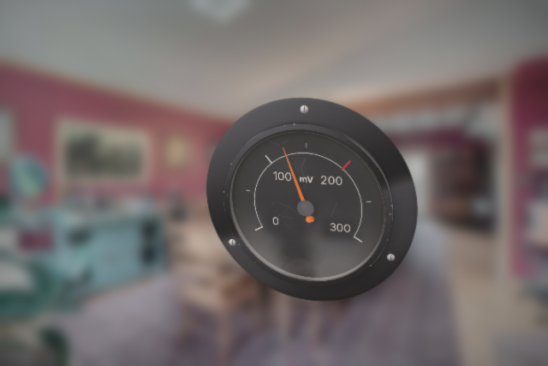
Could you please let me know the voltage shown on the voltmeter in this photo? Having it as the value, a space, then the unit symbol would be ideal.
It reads 125 mV
